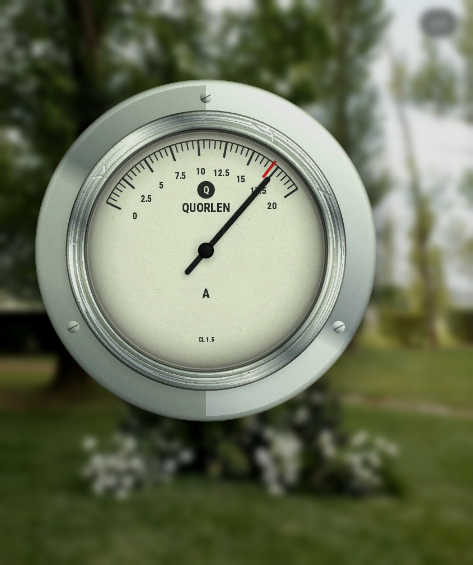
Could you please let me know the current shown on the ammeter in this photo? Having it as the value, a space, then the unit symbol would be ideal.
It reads 17.5 A
